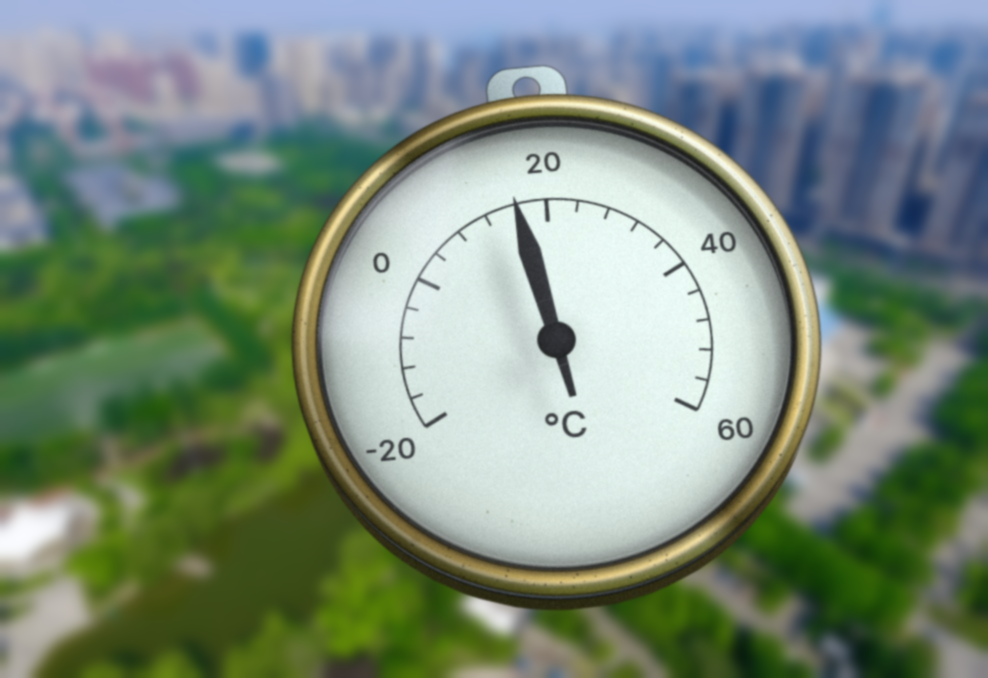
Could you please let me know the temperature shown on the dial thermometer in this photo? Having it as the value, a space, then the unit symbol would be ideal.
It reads 16 °C
